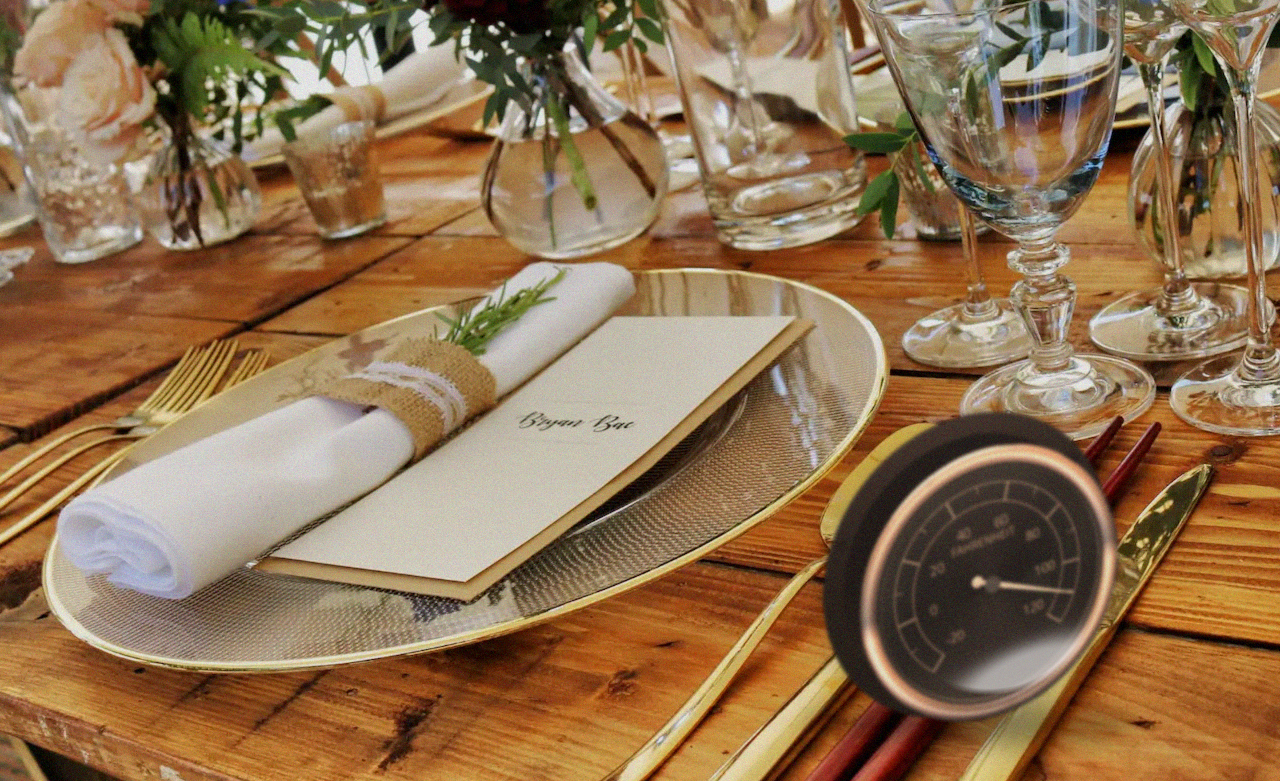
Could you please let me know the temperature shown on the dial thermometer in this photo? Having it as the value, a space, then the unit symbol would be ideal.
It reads 110 °F
